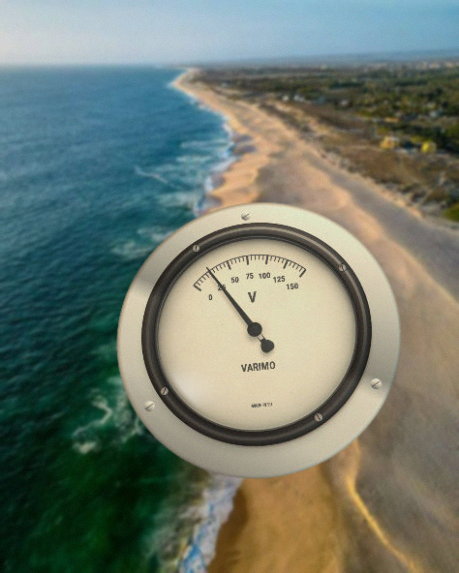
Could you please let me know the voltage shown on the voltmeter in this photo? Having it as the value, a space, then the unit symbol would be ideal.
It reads 25 V
